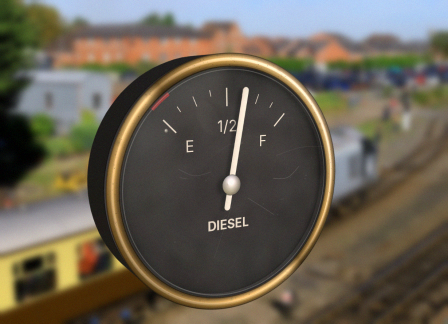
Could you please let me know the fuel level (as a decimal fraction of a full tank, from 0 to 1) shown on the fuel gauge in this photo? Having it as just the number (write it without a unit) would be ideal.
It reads 0.625
